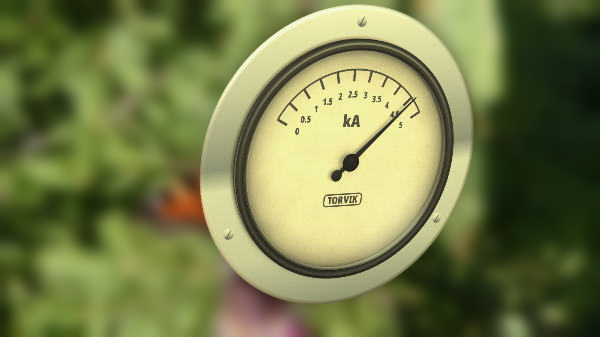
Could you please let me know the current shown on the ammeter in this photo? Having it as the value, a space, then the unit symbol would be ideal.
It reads 4.5 kA
